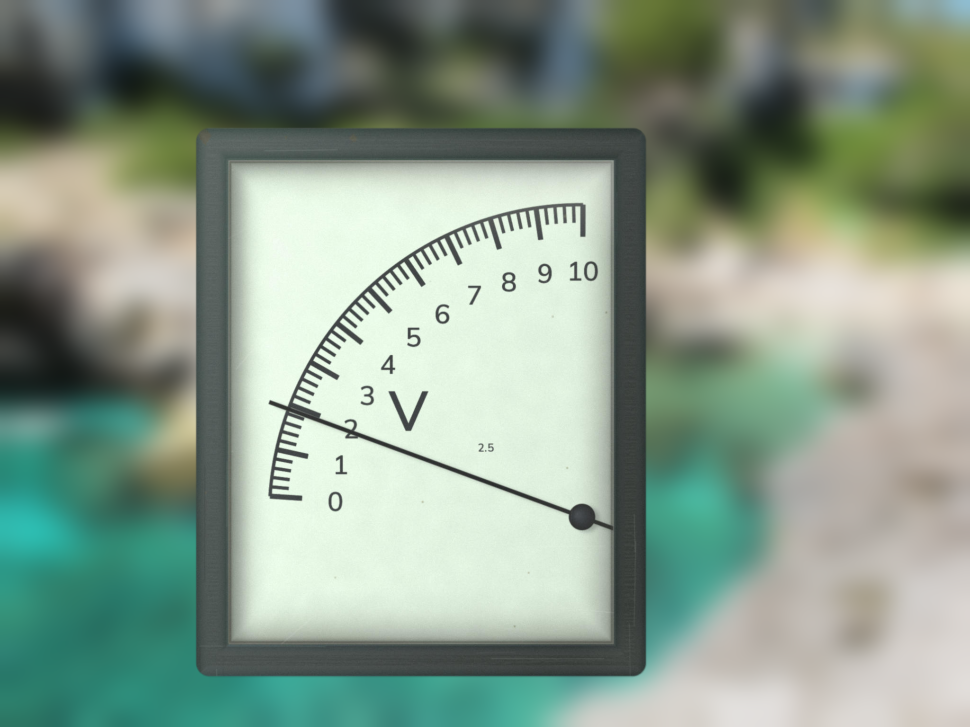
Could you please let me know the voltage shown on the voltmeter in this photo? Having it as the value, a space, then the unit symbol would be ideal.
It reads 1.9 V
